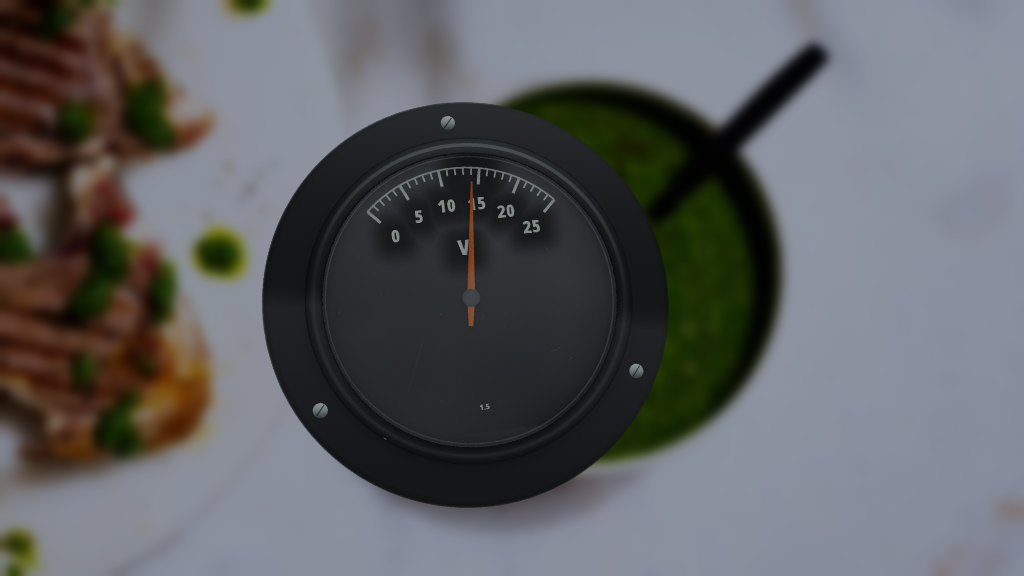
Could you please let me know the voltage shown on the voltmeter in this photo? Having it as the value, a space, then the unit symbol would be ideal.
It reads 14 V
